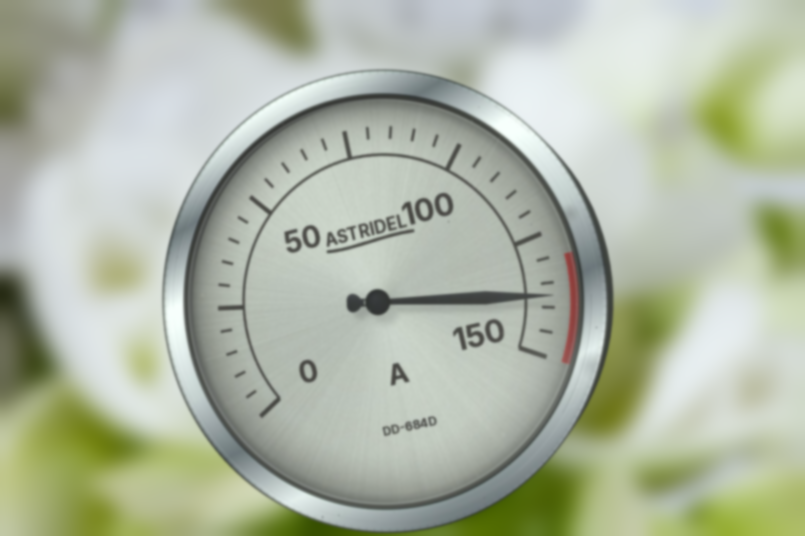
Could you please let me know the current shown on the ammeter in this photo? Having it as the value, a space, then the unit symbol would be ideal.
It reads 137.5 A
